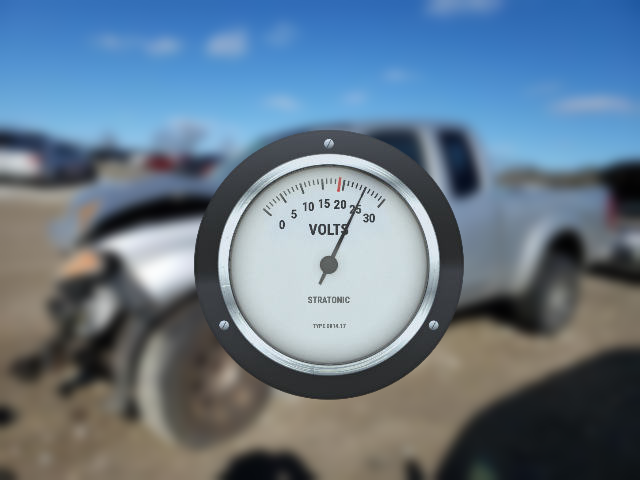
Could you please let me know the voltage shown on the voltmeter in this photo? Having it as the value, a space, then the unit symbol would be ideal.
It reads 25 V
